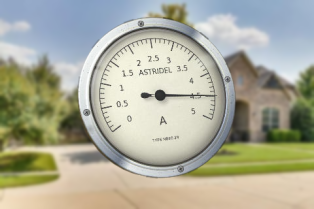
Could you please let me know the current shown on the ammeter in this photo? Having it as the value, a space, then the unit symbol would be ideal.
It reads 4.5 A
